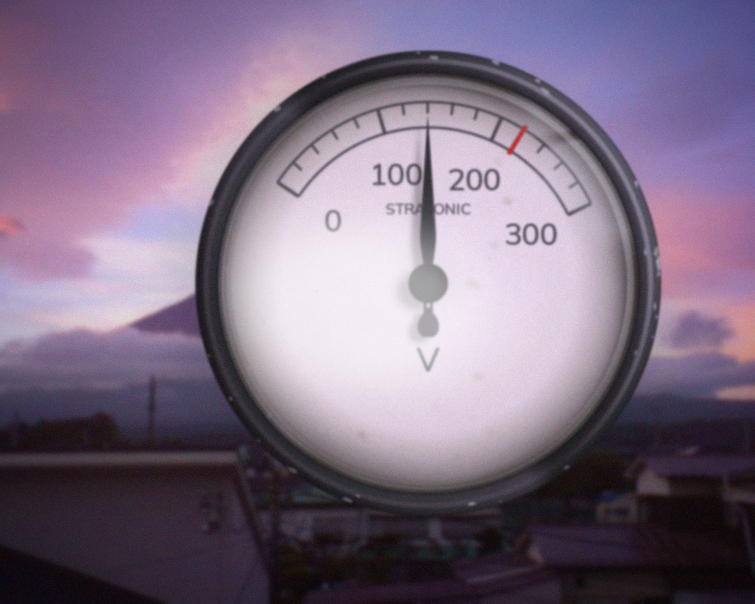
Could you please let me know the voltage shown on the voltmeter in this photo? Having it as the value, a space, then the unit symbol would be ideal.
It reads 140 V
